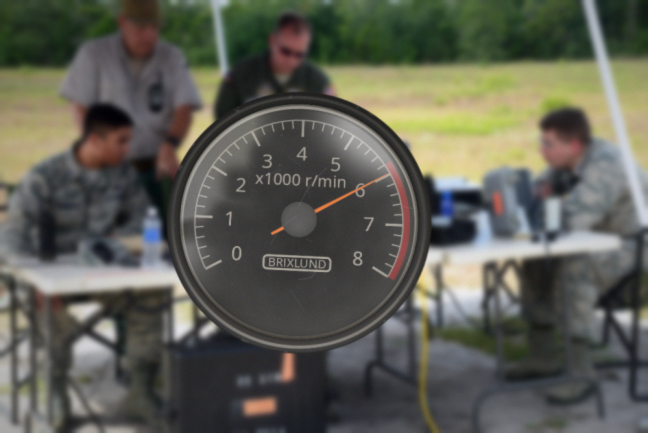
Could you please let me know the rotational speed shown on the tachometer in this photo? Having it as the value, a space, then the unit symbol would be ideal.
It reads 6000 rpm
